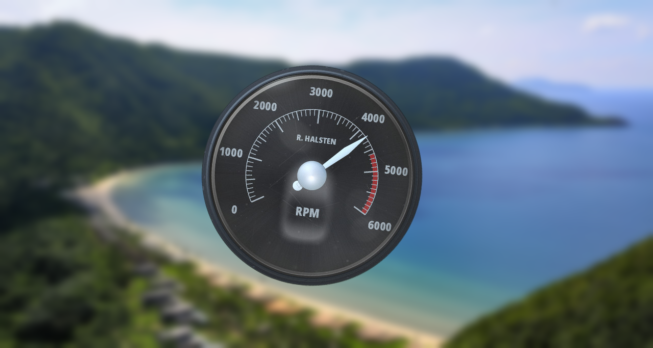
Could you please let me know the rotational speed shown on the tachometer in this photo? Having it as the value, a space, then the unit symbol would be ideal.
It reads 4200 rpm
